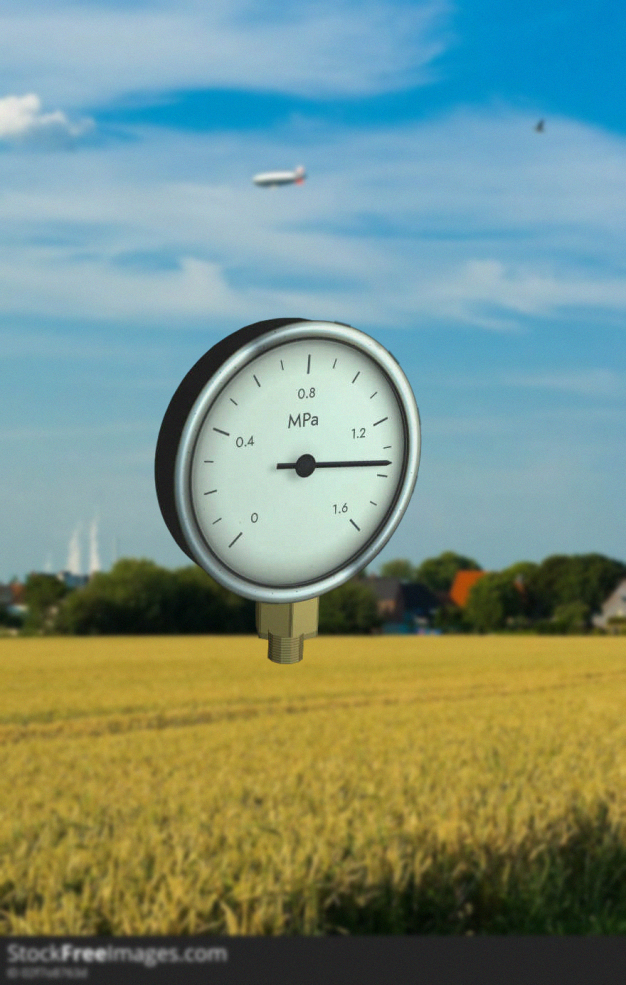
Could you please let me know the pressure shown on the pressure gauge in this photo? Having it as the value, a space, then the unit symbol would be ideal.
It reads 1.35 MPa
